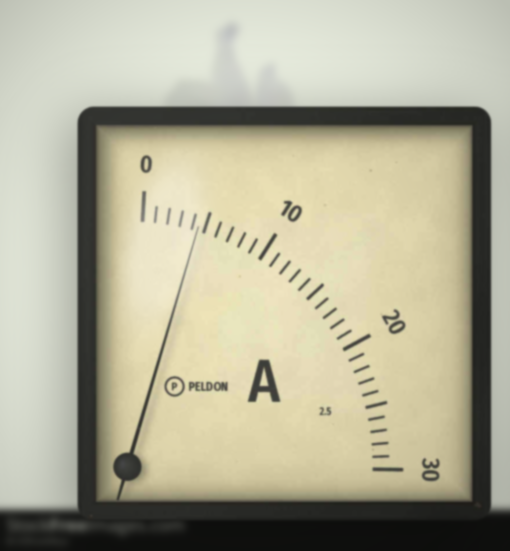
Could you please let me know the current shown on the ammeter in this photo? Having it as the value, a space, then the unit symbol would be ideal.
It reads 4.5 A
